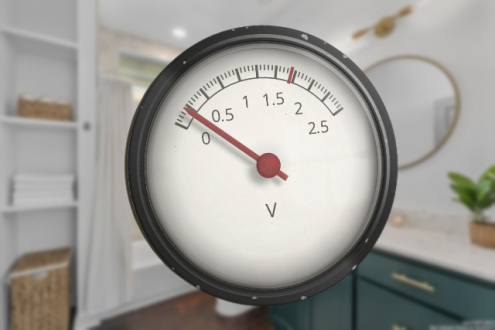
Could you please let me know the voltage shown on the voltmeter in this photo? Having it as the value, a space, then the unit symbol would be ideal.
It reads 0.2 V
